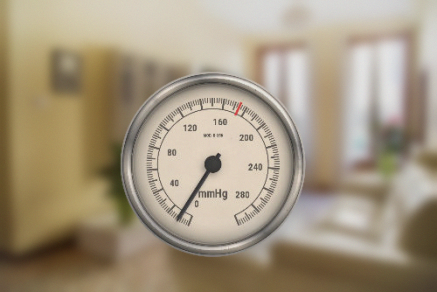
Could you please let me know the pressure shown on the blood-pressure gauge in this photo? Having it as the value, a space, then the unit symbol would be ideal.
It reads 10 mmHg
